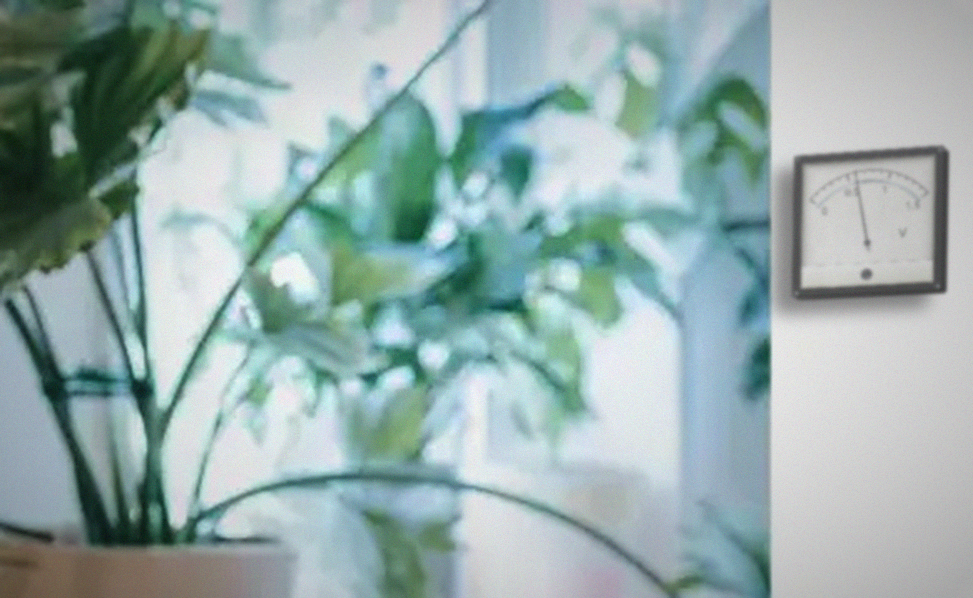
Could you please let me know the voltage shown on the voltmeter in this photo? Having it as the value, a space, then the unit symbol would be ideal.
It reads 0.6 V
